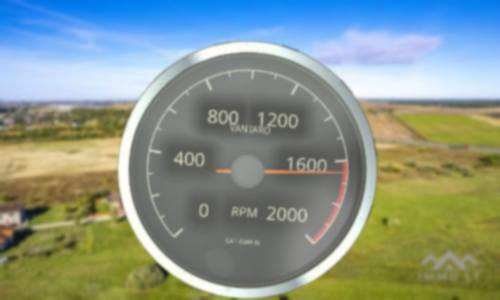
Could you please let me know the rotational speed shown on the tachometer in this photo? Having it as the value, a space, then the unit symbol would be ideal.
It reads 1650 rpm
